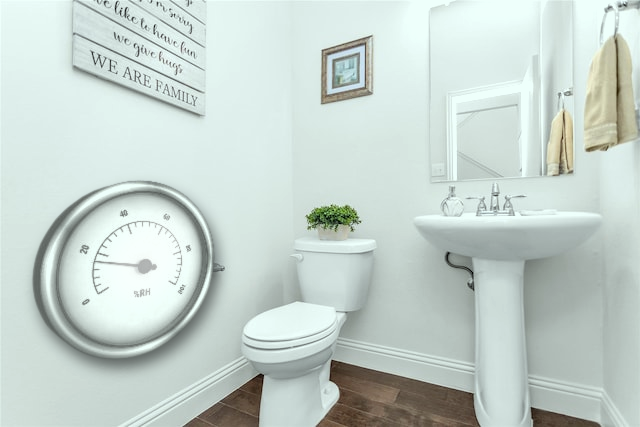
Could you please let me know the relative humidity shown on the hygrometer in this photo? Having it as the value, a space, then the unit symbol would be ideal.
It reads 16 %
